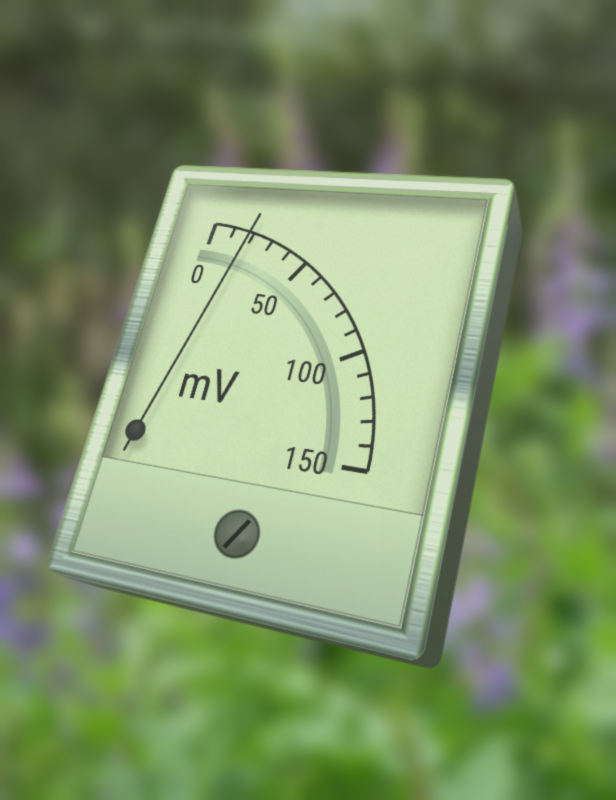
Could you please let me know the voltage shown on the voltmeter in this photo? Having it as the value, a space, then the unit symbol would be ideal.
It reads 20 mV
